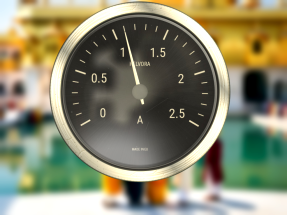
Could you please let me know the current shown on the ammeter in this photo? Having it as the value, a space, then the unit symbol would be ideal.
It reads 1.1 A
